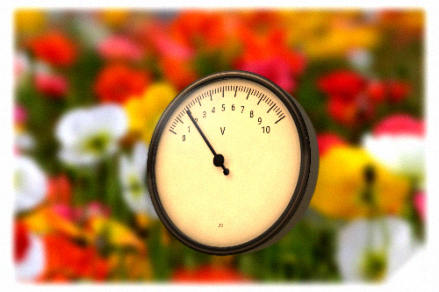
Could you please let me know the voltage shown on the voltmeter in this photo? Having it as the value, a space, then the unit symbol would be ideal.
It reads 2 V
